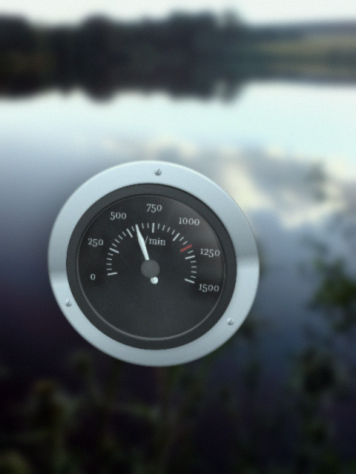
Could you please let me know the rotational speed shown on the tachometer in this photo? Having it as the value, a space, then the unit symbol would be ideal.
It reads 600 rpm
